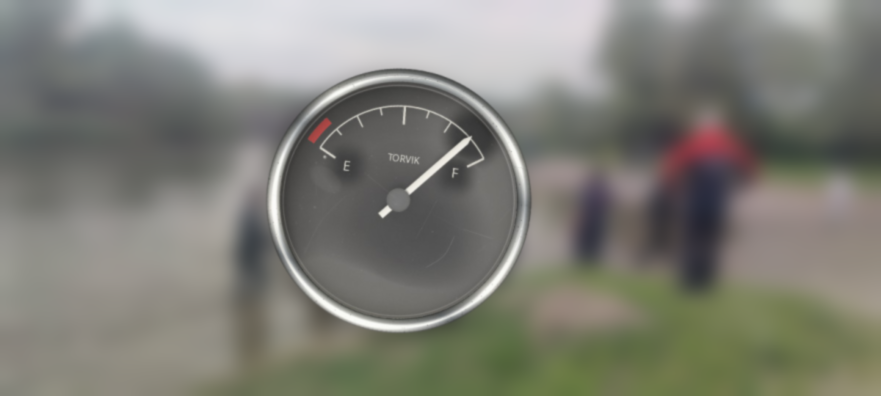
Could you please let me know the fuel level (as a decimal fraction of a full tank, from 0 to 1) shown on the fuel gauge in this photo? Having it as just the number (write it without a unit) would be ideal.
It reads 0.875
